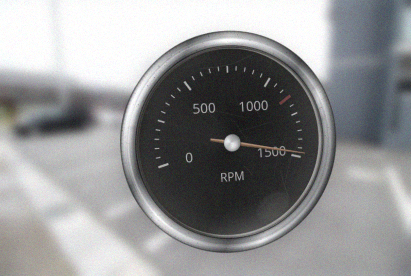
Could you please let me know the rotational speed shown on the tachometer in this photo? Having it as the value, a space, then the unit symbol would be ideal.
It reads 1475 rpm
